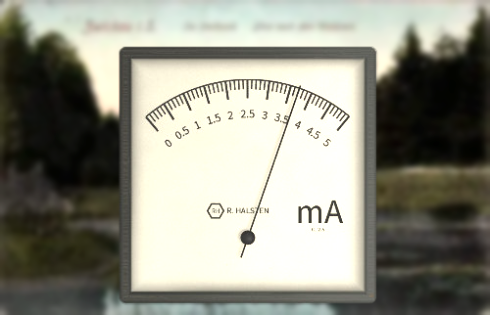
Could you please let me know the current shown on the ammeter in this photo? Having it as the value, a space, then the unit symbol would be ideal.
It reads 3.7 mA
